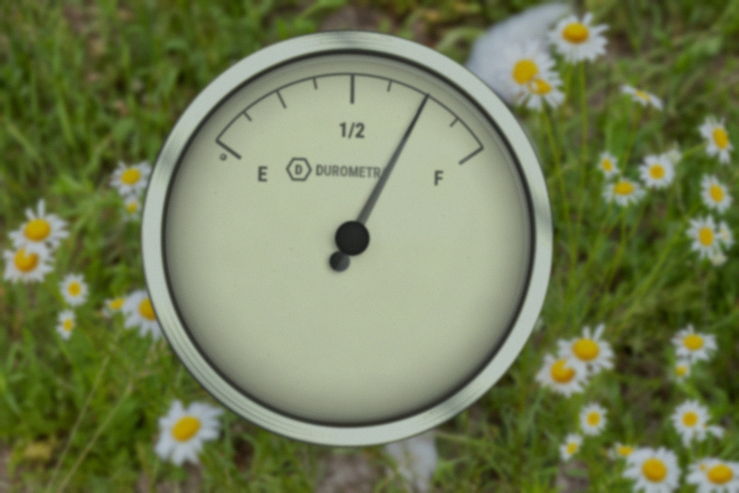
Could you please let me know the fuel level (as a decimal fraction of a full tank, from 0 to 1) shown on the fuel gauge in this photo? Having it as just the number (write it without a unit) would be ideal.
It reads 0.75
